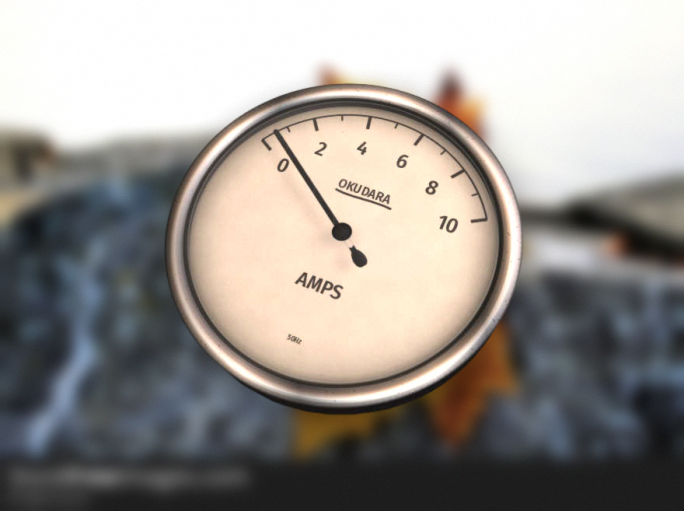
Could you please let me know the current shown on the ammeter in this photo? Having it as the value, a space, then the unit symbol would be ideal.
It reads 0.5 A
